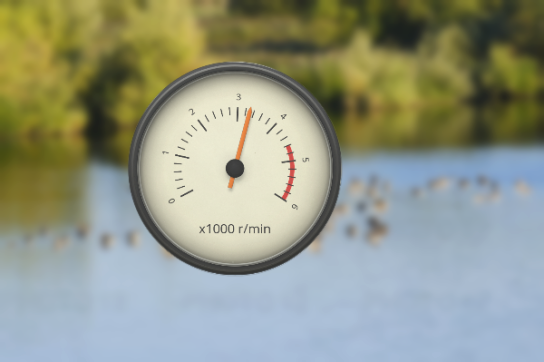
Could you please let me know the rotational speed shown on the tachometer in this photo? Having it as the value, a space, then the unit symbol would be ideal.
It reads 3300 rpm
